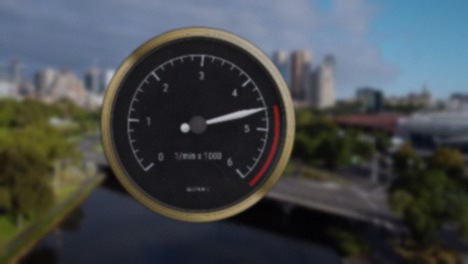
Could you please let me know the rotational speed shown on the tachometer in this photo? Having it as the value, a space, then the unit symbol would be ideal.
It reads 4600 rpm
